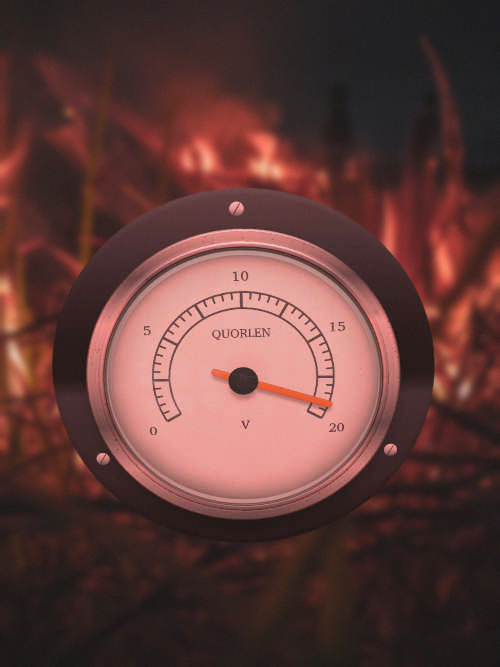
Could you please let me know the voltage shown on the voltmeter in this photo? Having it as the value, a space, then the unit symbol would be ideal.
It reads 19 V
